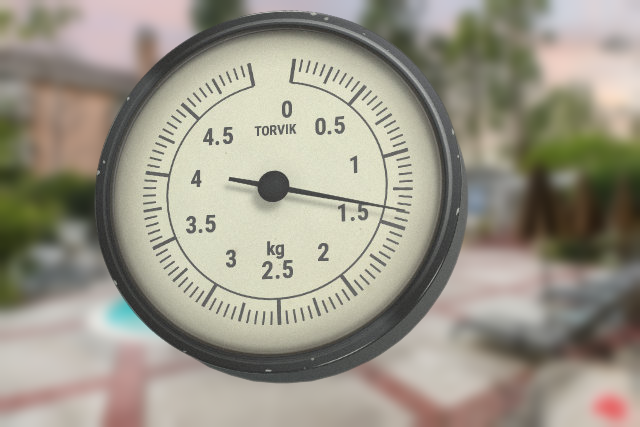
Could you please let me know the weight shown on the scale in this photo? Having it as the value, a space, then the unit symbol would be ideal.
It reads 1.4 kg
